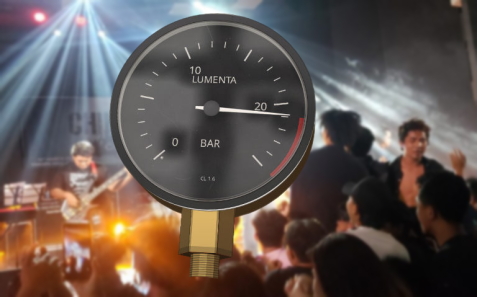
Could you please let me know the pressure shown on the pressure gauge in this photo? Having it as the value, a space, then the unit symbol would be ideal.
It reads 21 bar
